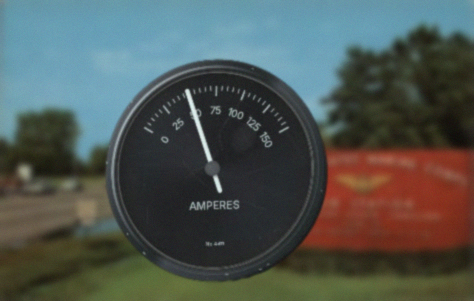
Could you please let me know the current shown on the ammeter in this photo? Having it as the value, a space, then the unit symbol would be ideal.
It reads 50 A
